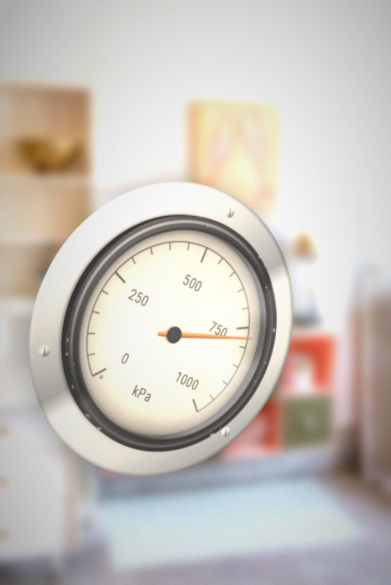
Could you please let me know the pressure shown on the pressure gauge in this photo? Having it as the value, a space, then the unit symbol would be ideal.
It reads 775 kPa
